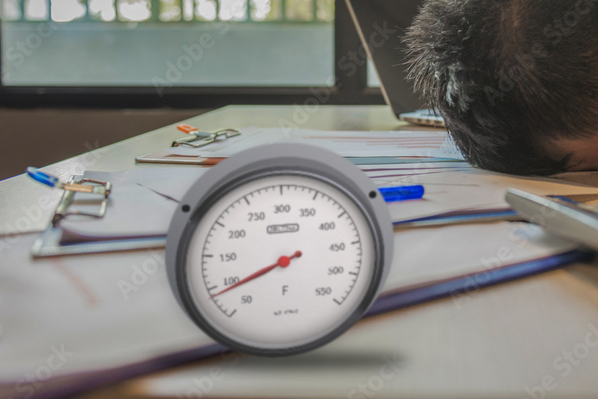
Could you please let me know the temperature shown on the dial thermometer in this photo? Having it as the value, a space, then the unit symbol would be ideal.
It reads 90 °F
